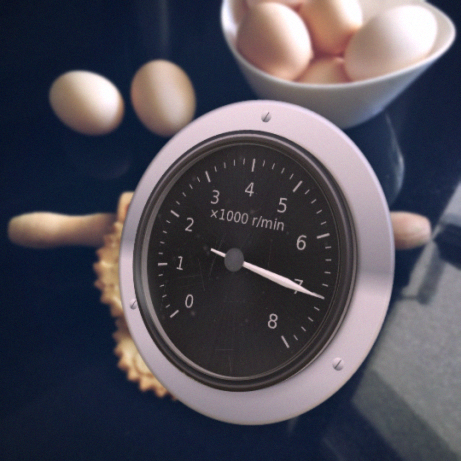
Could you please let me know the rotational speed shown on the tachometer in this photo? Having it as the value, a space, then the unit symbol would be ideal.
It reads 7000 rpm
